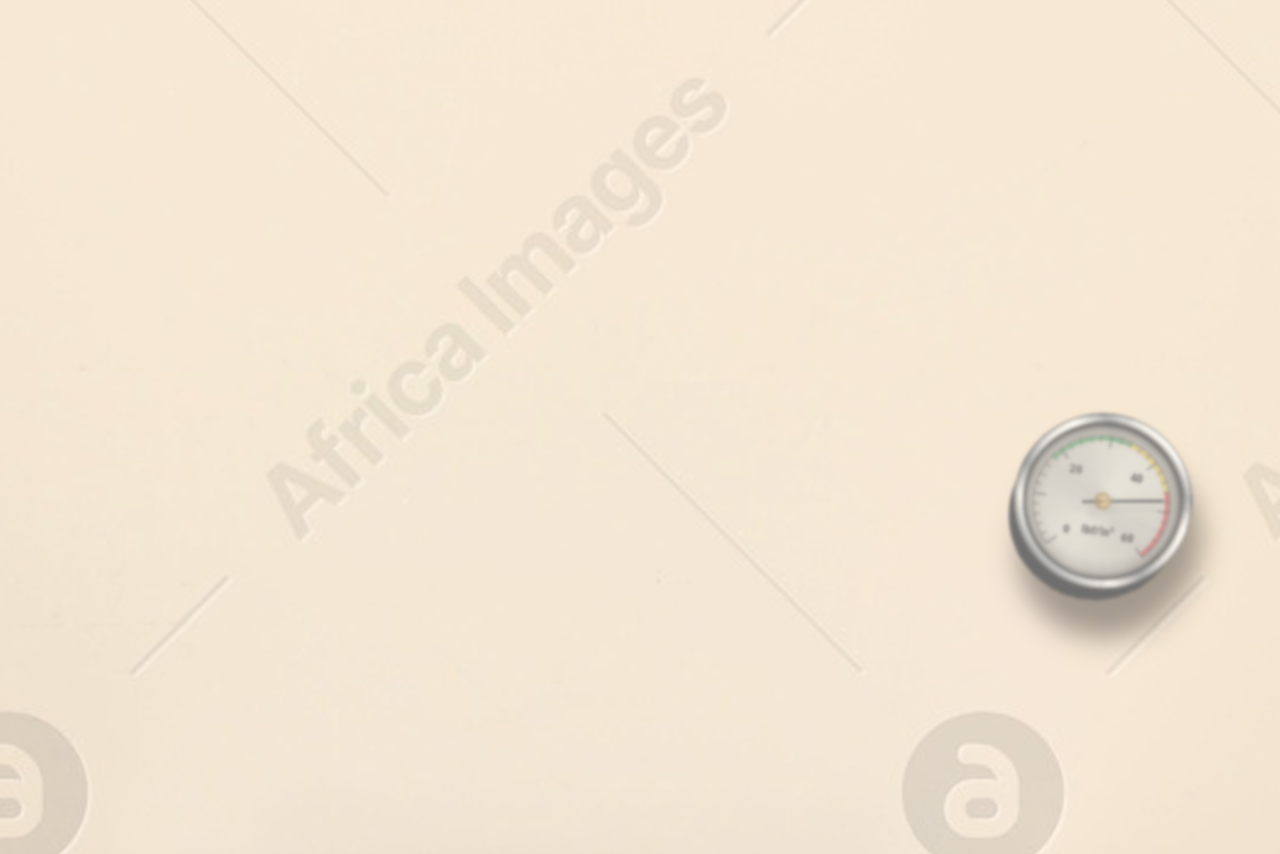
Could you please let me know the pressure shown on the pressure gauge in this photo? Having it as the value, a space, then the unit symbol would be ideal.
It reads 48 psi
